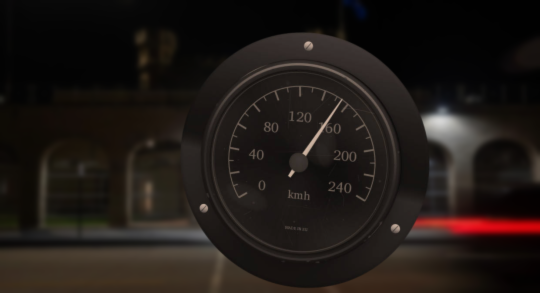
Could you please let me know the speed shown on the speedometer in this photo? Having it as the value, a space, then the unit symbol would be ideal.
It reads 155 km/h
